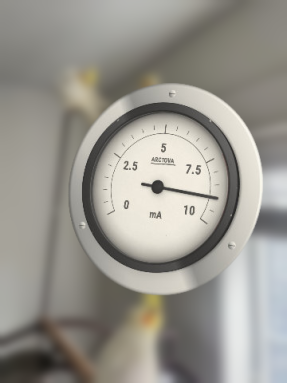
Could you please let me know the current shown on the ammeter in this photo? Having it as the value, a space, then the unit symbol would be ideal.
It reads 9 mA
